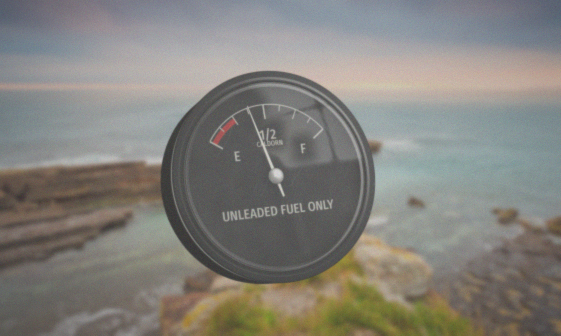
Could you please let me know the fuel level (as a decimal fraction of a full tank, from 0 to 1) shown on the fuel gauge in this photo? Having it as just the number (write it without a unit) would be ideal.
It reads 0.375
